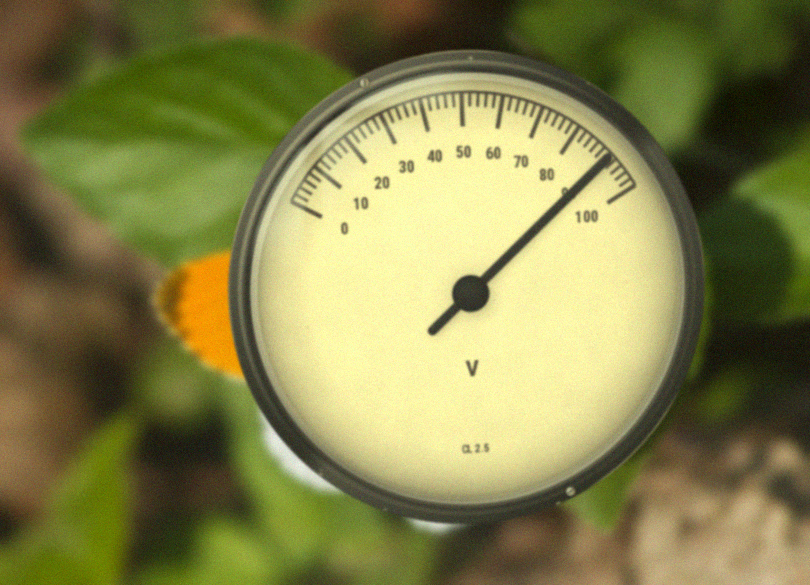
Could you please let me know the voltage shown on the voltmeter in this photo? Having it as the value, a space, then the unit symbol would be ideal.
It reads 90 V
